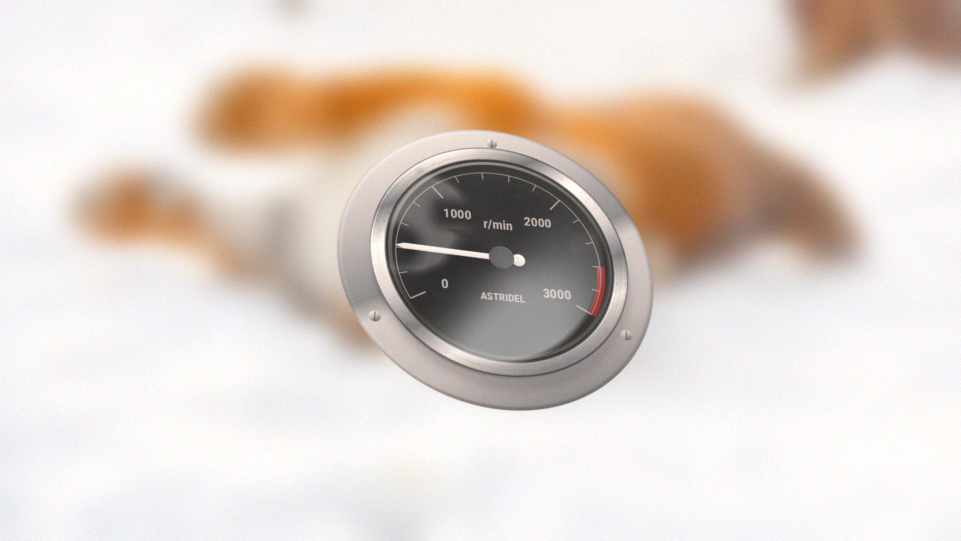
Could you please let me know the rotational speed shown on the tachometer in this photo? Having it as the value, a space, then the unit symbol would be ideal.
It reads 400 rpm
